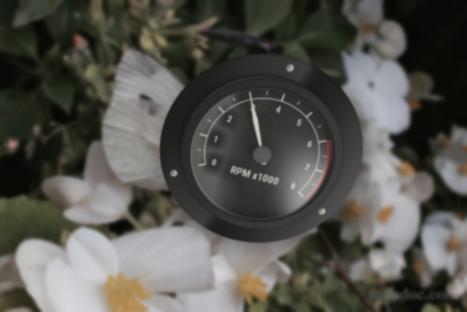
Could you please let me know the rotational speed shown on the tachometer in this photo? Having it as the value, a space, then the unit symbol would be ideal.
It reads 3000 rpm
